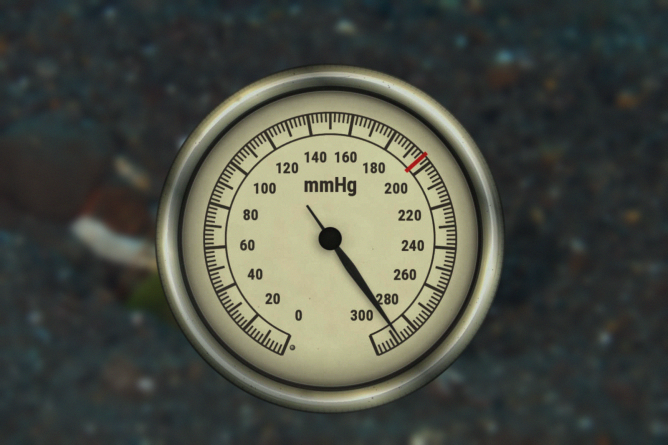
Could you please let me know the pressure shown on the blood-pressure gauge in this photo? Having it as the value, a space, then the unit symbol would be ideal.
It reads 288 mmHg
